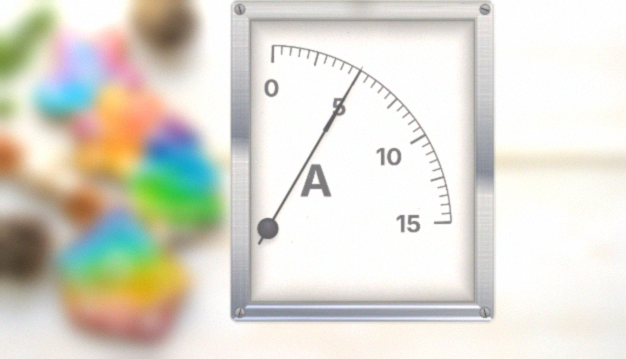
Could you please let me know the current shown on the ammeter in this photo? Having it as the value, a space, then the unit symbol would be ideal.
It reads 5 A
